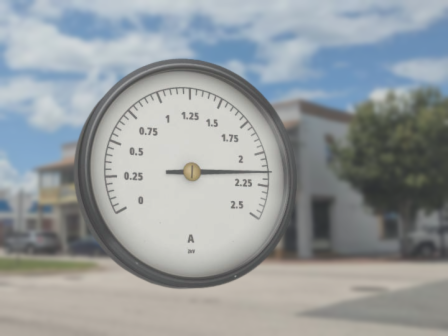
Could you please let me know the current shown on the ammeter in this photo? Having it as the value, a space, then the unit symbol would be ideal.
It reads 2.15 A
